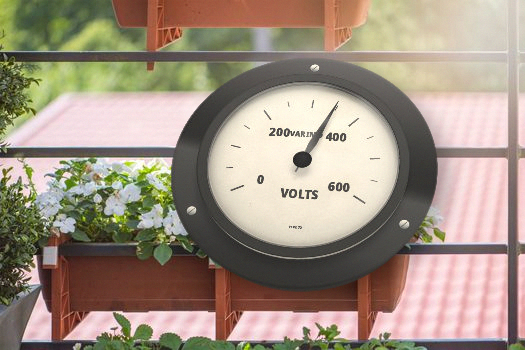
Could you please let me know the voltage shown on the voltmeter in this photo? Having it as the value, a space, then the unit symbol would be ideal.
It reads 350 V
